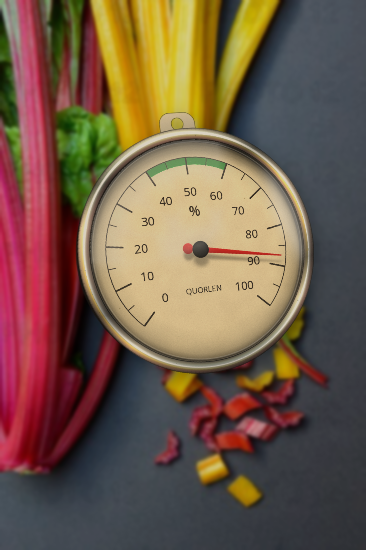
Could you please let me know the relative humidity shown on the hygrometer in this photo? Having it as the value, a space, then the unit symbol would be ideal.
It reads 87.5 %
